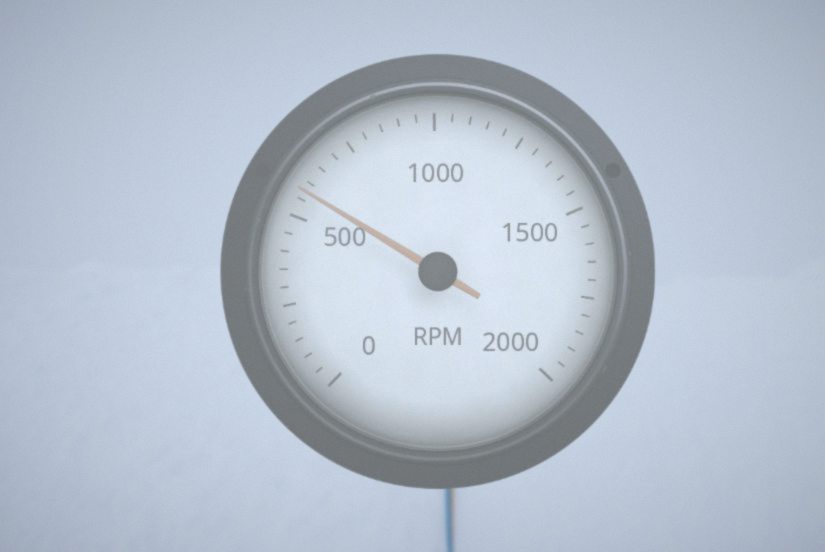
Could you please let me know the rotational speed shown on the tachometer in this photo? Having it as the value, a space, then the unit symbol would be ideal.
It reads 575 rpm
